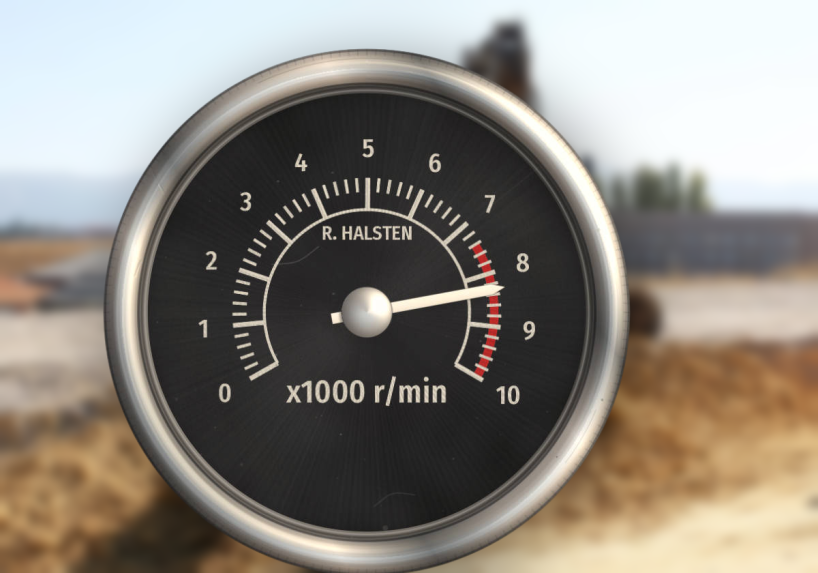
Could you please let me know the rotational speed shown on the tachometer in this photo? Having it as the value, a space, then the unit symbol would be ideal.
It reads 8300 rpm
